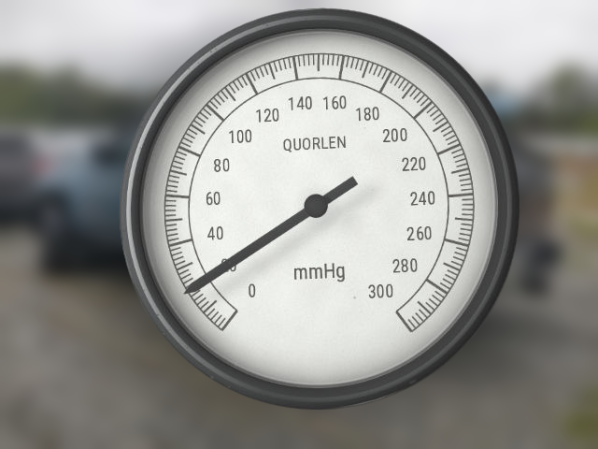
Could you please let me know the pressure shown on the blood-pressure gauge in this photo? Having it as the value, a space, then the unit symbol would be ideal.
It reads 20 mmHg
